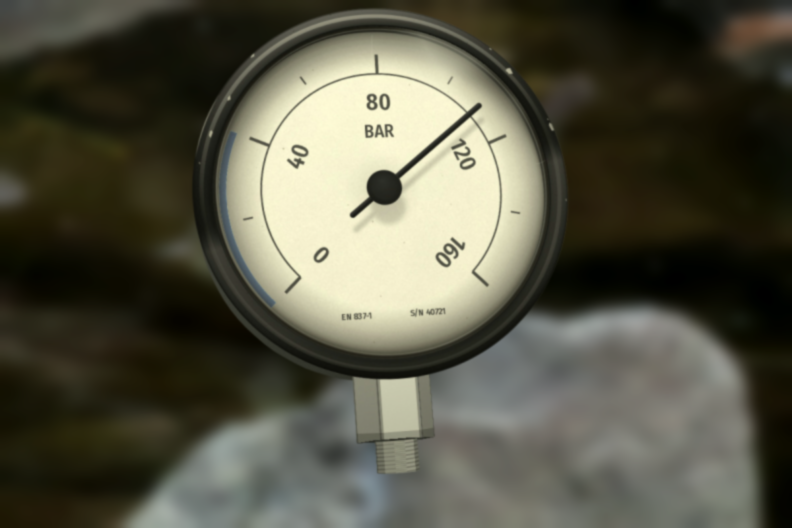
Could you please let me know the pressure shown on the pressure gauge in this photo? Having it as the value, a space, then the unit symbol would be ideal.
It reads 110 bar
